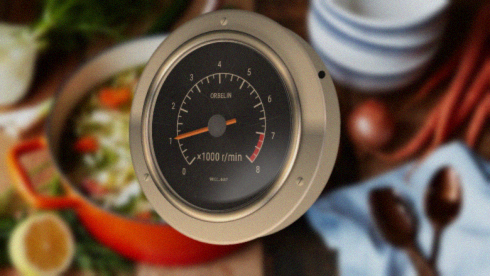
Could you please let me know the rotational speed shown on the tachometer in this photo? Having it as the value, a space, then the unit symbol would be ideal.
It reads 1000 rpm
